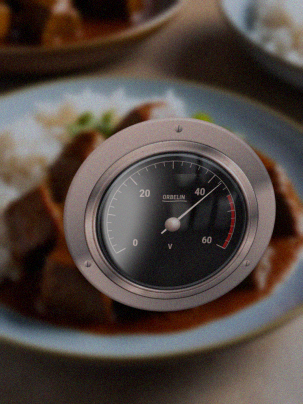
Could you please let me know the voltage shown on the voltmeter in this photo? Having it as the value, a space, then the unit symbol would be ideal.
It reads 42 V
